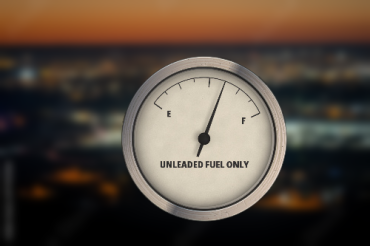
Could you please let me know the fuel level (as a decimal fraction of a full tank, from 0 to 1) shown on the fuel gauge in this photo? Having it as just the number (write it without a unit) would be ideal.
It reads 0.625
